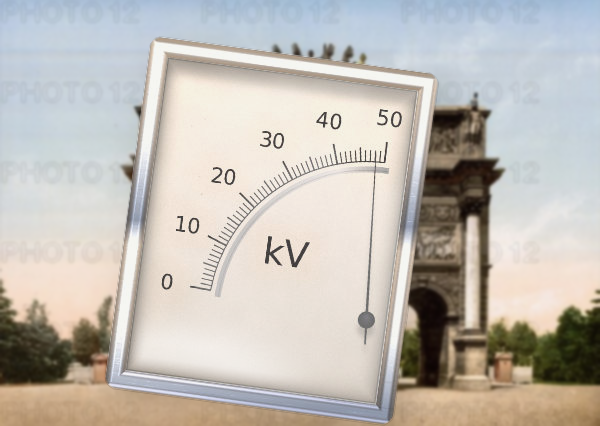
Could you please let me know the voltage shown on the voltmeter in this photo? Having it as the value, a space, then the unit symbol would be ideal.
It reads 48 kV
